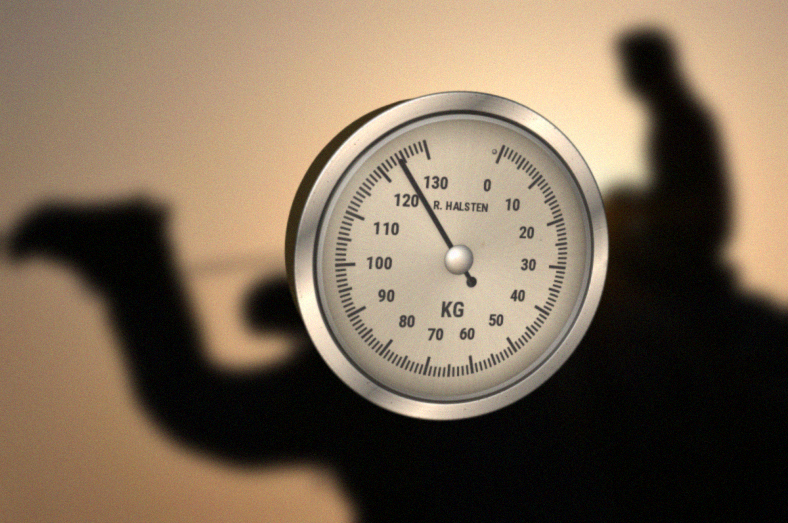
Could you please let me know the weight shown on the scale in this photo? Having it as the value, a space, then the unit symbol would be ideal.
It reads 124 kg
